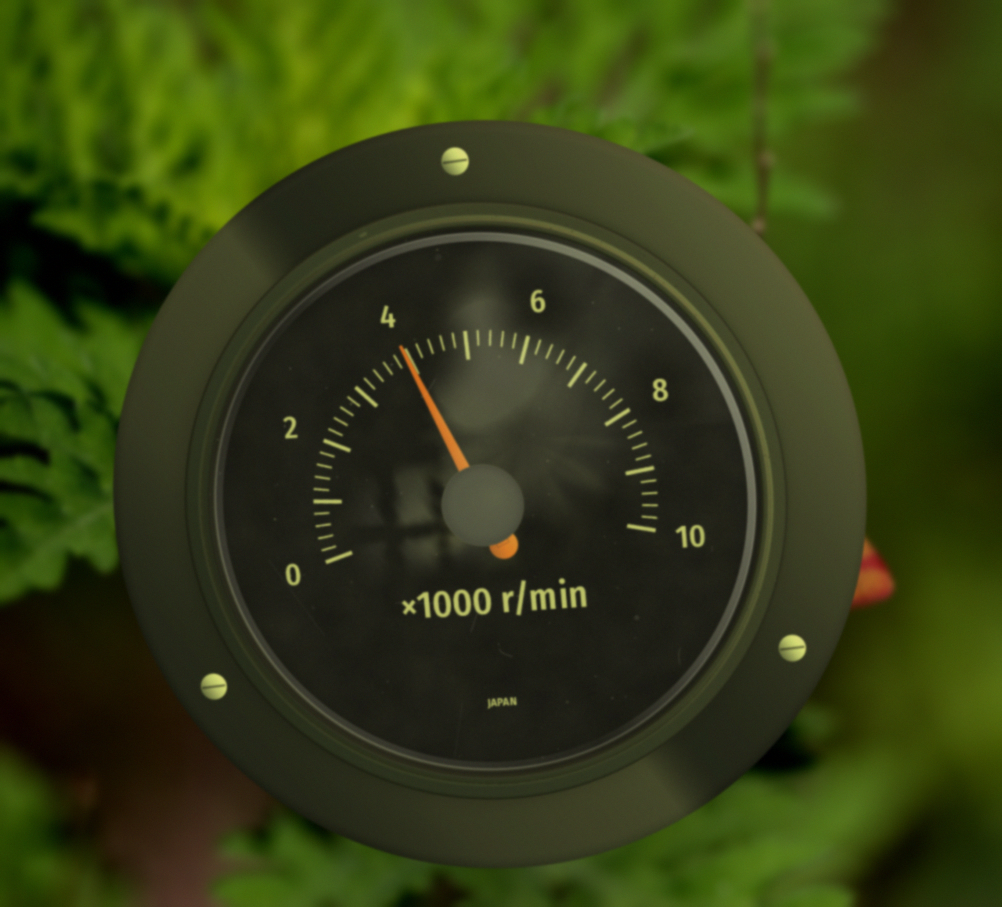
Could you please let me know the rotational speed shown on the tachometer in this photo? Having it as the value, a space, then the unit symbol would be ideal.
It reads 4000 rpm
